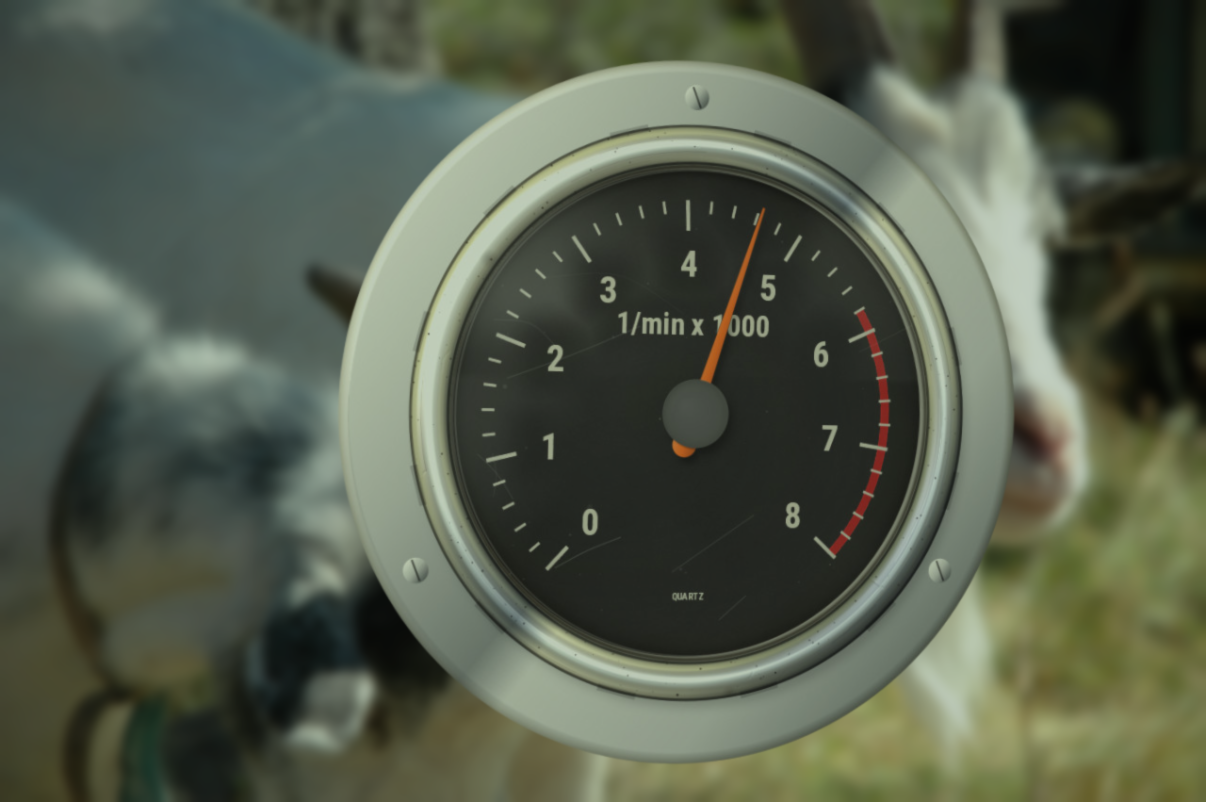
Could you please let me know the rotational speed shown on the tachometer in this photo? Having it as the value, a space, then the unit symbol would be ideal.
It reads 4600 rpm
